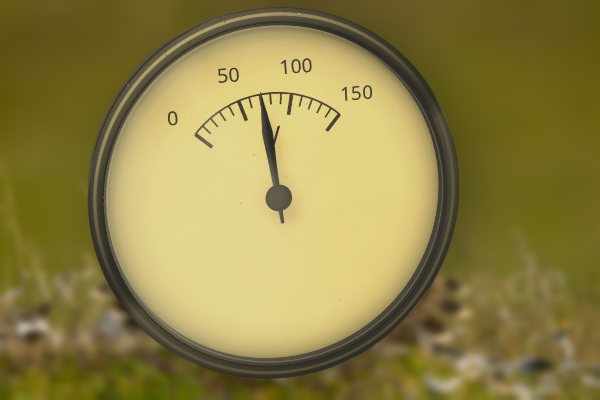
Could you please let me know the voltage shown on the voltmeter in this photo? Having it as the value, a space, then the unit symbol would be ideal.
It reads 70 V
